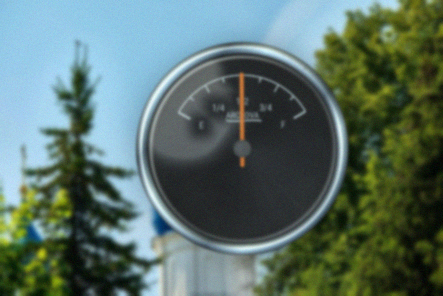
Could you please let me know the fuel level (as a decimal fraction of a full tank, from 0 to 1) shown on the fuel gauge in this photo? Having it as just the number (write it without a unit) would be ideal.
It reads 0.5
